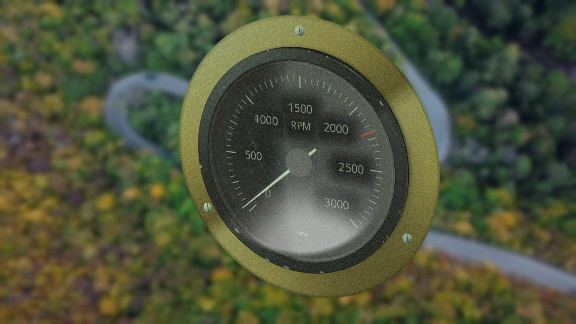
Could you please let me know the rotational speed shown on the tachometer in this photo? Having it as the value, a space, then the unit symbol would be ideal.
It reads 50 rpm
